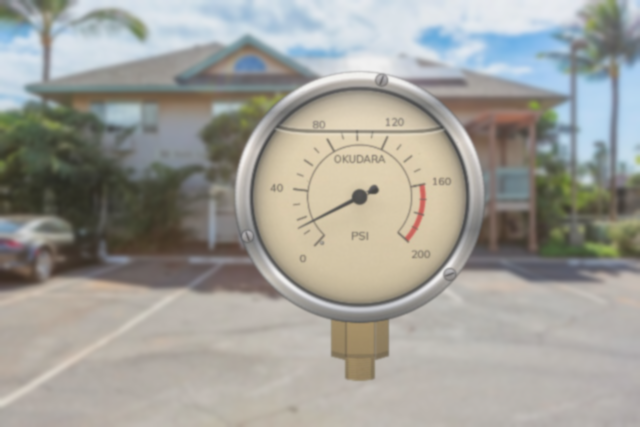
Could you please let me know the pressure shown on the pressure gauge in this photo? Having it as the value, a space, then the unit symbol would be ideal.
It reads 15 psi
